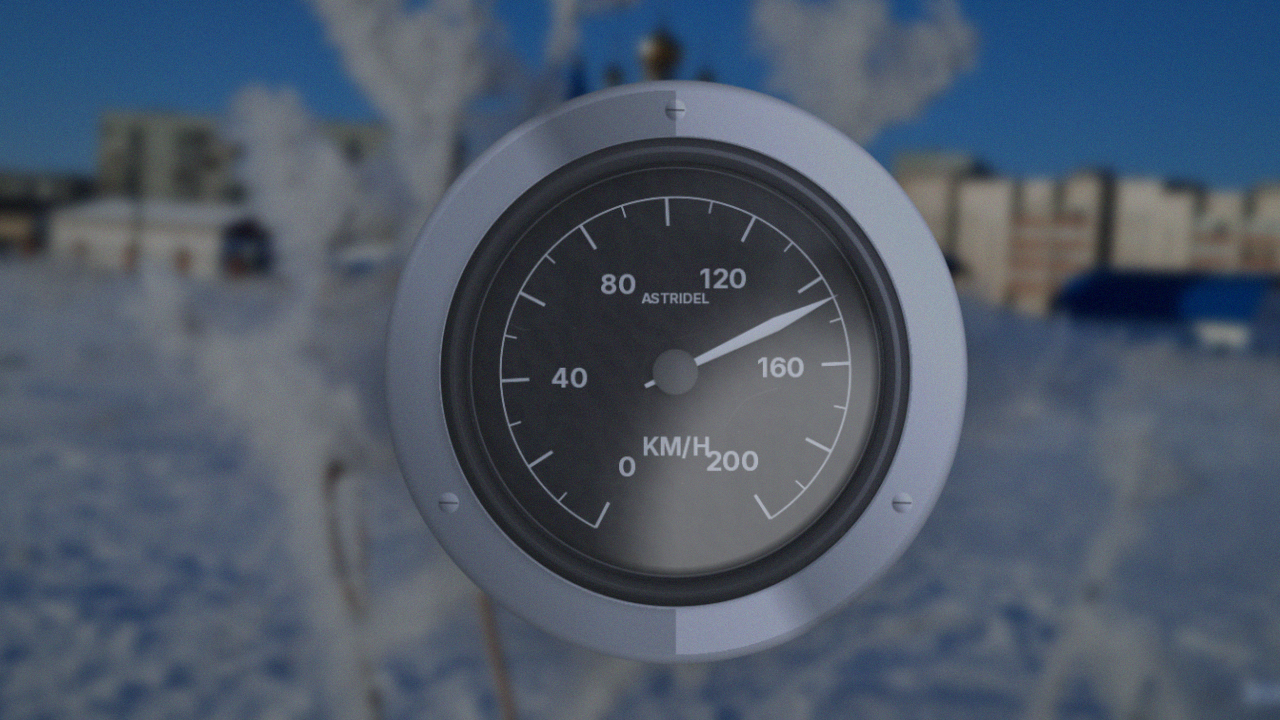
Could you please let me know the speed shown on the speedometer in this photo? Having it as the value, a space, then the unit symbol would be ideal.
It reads 145 km/h
